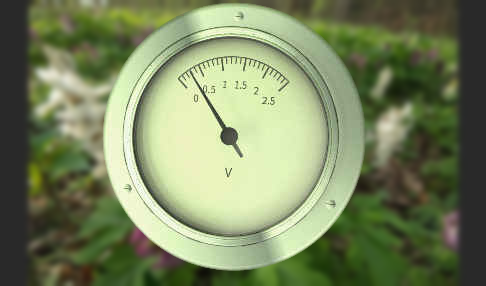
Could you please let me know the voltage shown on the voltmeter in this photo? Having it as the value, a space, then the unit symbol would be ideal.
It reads 0.3 V
